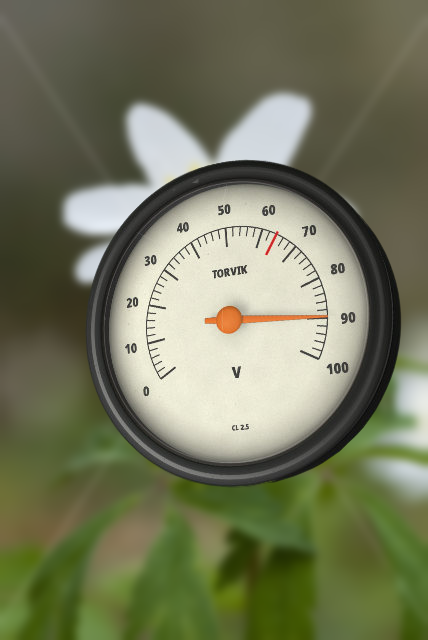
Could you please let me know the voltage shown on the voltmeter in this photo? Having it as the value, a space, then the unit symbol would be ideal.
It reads 90 V
